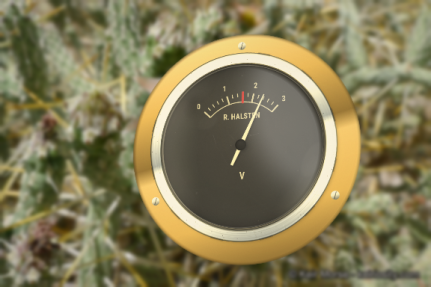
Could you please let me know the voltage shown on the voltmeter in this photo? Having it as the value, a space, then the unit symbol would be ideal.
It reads 2.4 V
